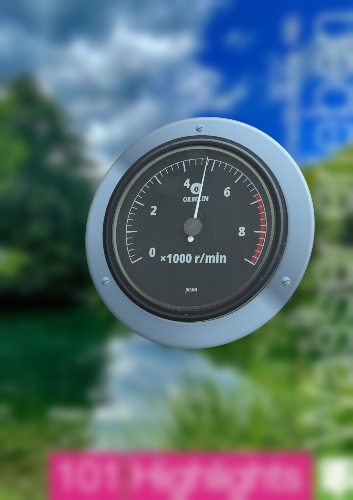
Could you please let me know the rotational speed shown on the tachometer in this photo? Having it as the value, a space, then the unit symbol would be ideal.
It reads 4800 rpm
